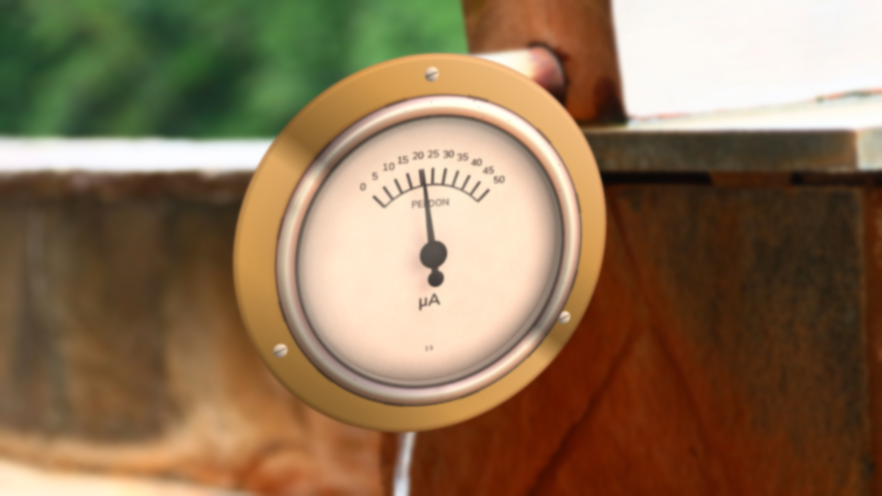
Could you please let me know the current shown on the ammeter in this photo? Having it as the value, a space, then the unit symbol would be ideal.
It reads 20 µA
